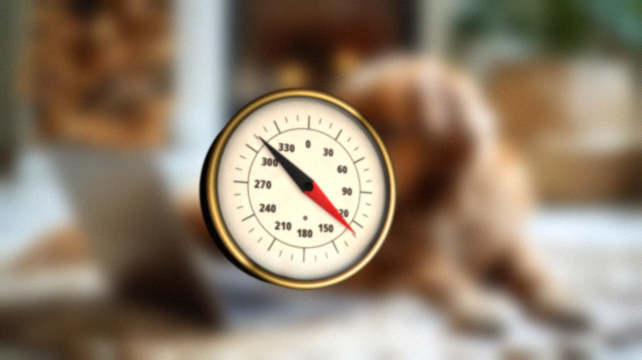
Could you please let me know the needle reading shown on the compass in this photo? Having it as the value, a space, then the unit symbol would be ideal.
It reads 130 °
